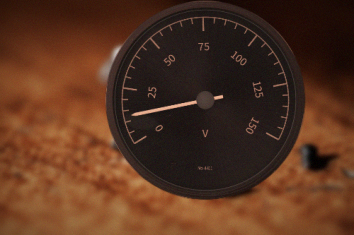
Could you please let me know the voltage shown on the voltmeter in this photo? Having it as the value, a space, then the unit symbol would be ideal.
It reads 12.5 V
